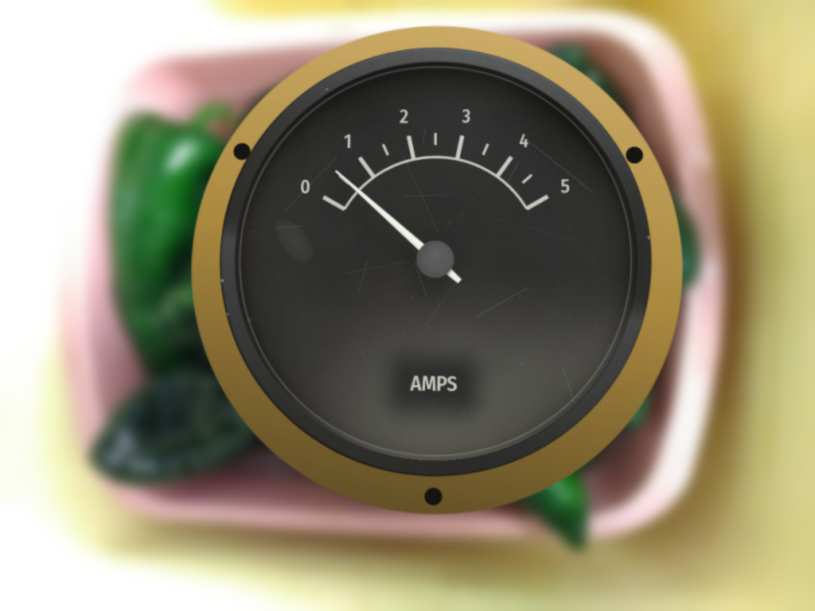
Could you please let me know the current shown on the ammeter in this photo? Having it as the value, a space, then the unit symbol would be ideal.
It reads 0.5 A
